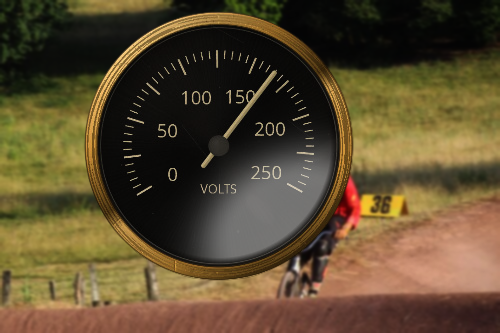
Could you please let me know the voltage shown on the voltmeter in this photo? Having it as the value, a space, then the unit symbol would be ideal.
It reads 165 V
